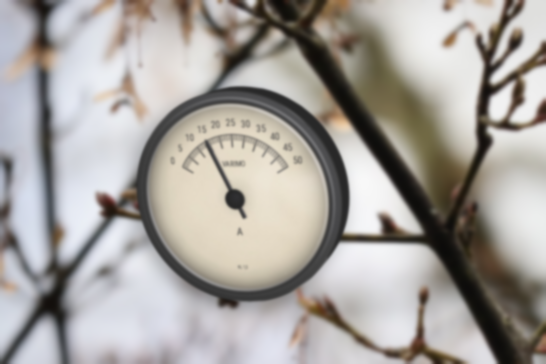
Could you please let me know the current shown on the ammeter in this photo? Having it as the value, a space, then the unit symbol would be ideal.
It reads 15 A
